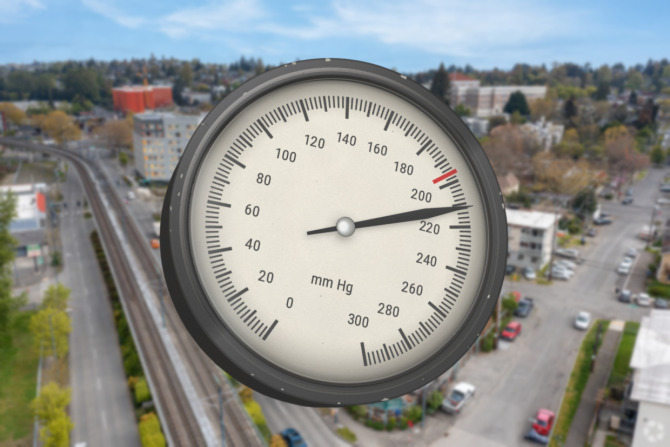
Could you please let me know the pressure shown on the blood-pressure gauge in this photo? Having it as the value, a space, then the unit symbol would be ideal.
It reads 212 mmHg
